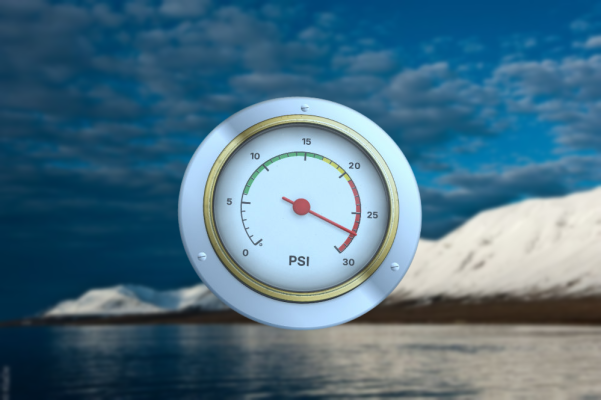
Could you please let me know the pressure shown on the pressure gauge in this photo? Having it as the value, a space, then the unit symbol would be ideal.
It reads 27.5 psi
